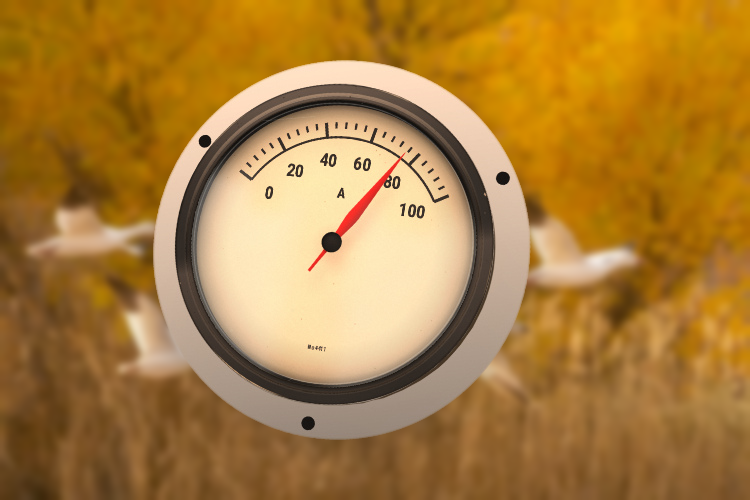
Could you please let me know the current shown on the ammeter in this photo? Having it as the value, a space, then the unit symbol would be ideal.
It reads 76 A
